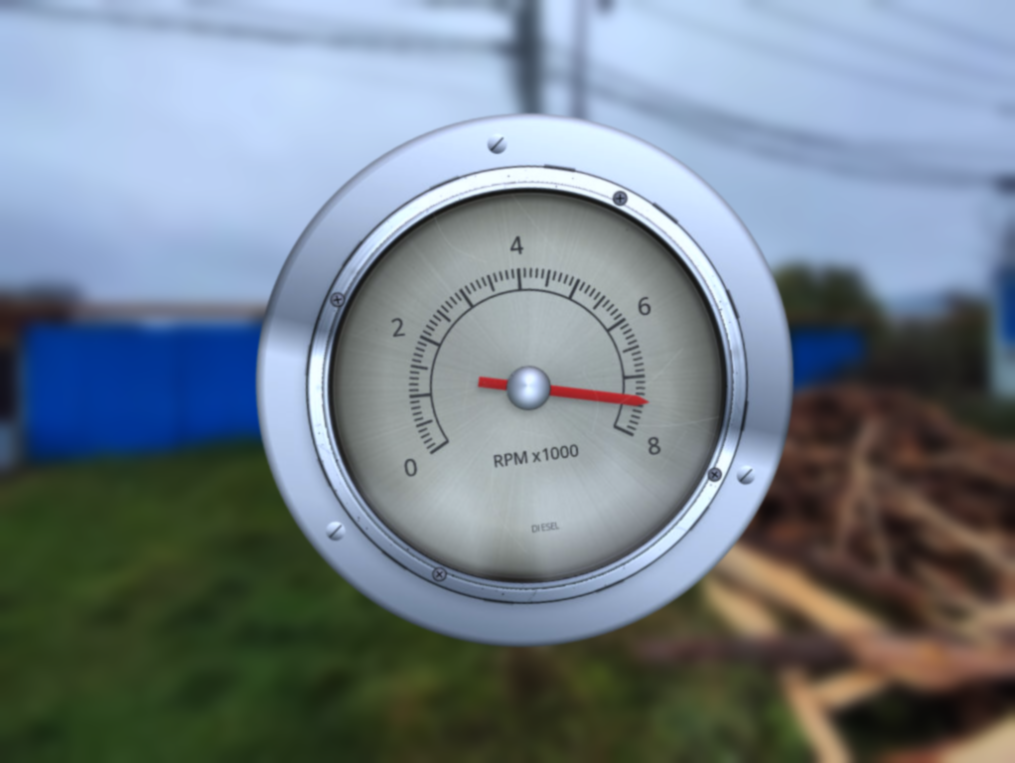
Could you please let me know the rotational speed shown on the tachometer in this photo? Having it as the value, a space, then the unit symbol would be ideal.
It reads 7400 rpm
